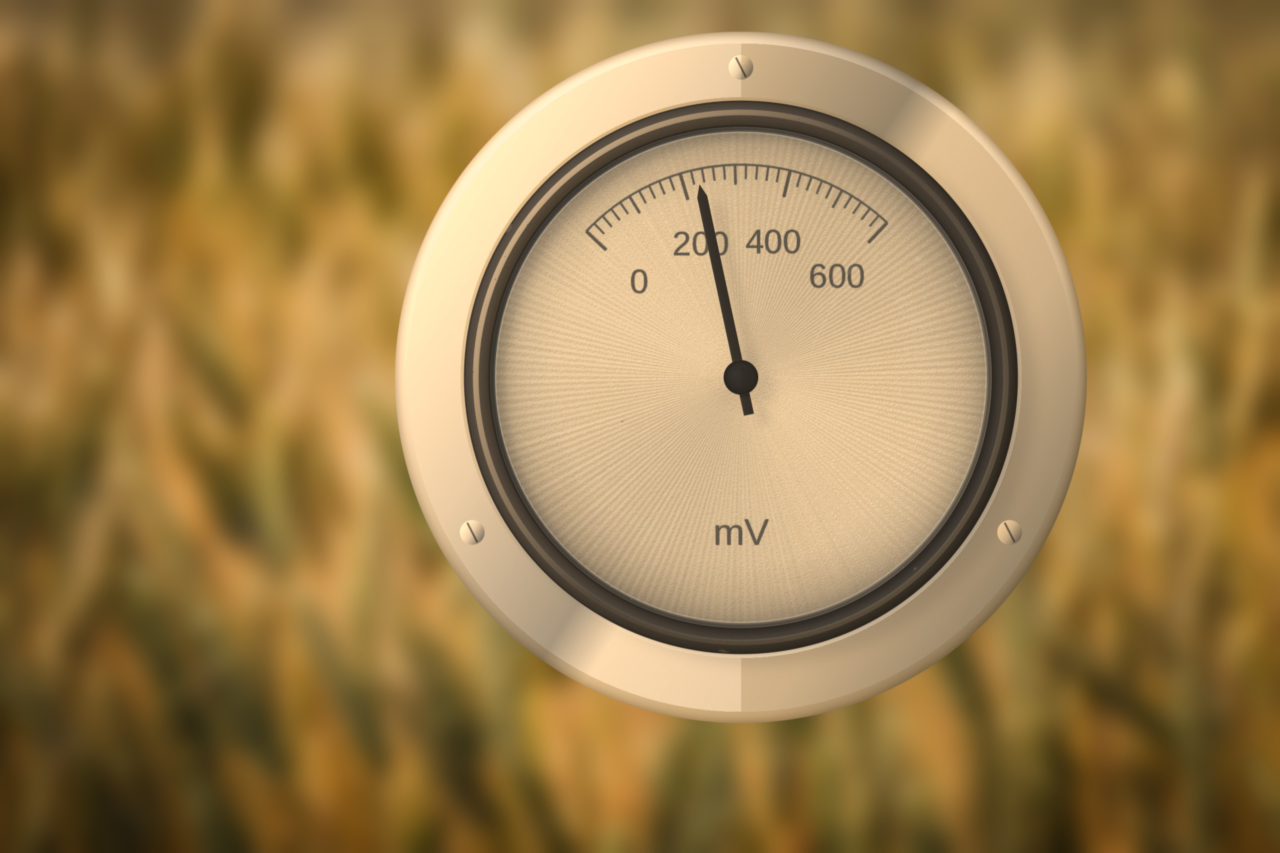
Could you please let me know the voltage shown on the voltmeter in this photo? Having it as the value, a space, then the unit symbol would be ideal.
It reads 230 mV
